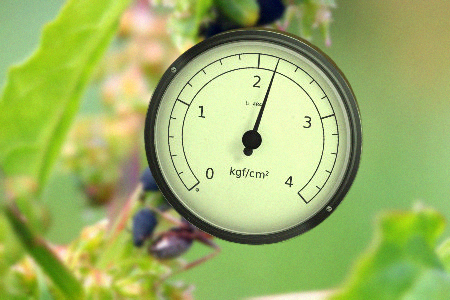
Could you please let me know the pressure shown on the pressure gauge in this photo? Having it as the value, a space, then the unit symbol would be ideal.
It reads 2.2 kg/cm²
